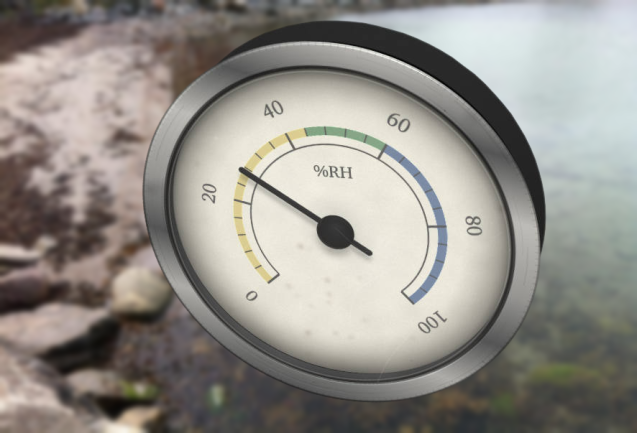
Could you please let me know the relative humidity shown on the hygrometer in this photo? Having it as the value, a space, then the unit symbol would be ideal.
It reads 28 %
